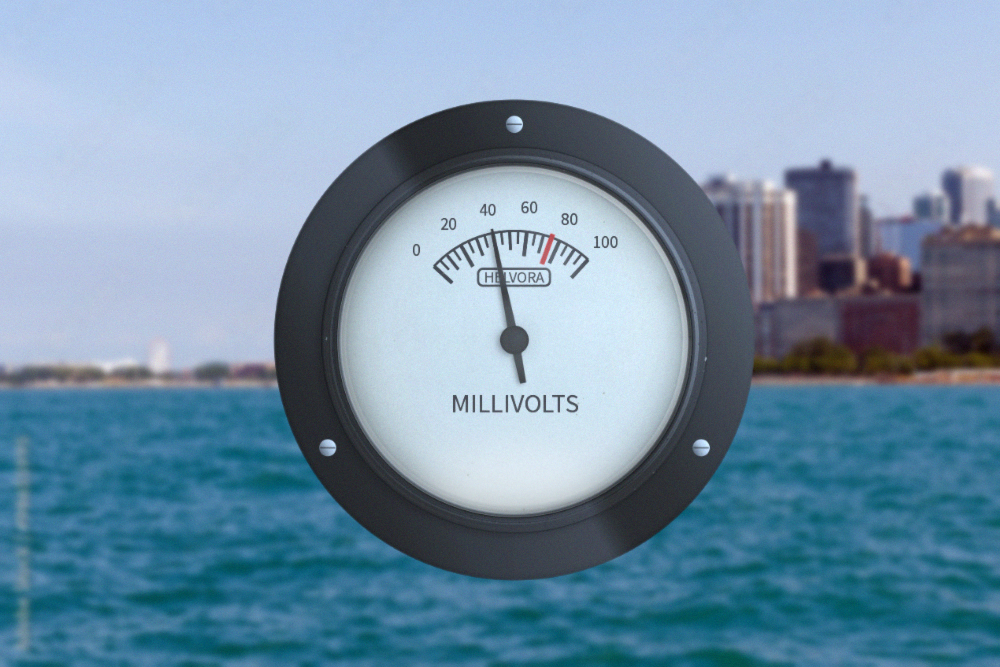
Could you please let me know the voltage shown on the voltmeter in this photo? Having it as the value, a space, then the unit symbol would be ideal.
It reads 40 mV
